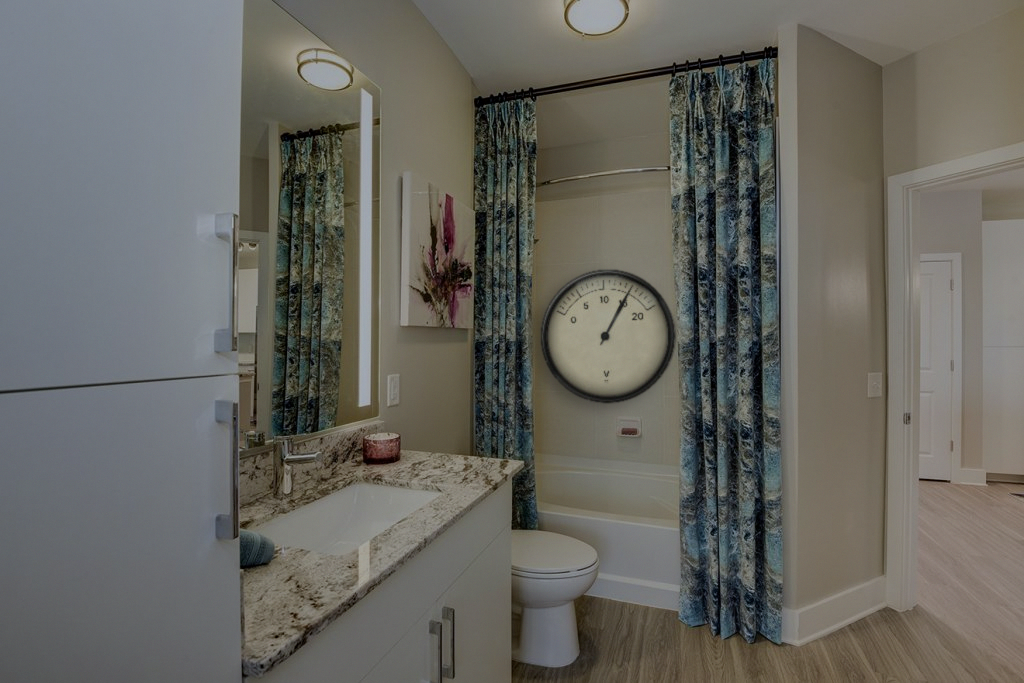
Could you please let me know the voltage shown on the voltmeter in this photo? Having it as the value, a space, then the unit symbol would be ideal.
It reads 15 V
